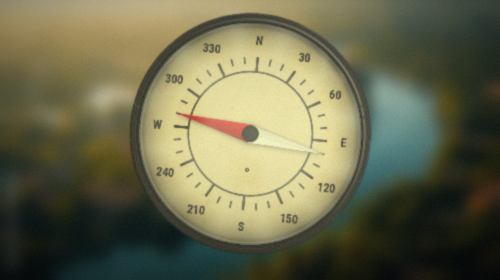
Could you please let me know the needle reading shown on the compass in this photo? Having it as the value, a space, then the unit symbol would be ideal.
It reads 280 °
